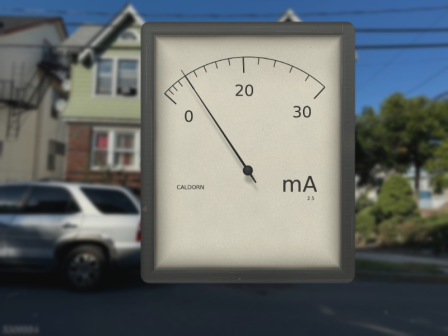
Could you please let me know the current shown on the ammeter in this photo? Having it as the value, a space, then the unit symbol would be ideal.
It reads 10 mA
